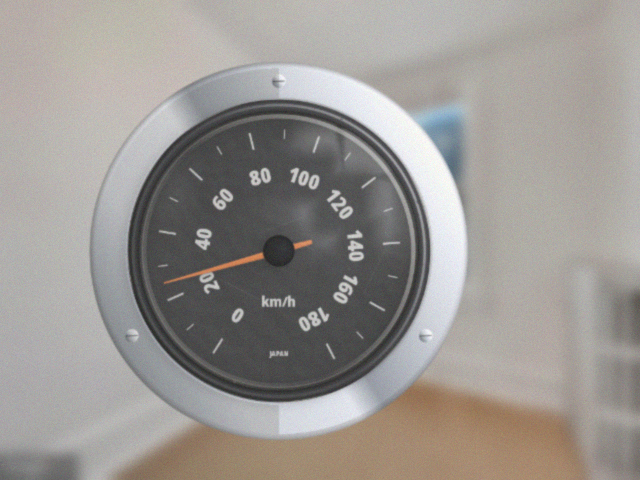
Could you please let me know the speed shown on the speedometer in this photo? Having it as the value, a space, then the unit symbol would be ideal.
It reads 25 km/h
